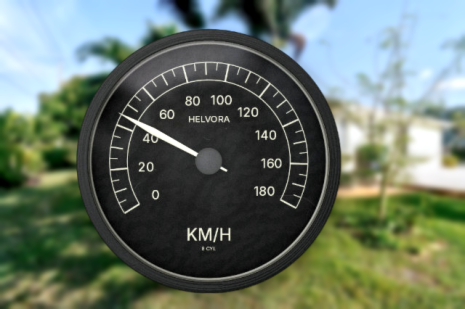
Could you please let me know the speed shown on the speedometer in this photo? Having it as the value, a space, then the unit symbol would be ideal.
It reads 45 km/h
